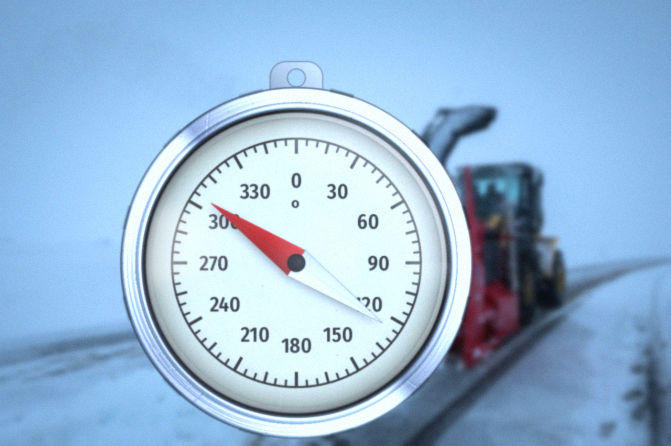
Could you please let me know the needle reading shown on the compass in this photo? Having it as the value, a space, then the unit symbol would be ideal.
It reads 305 °
